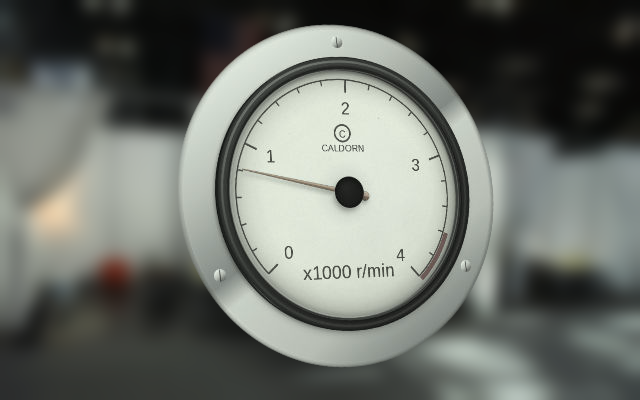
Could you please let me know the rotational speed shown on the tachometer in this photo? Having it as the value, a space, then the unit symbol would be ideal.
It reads 800 rpm
